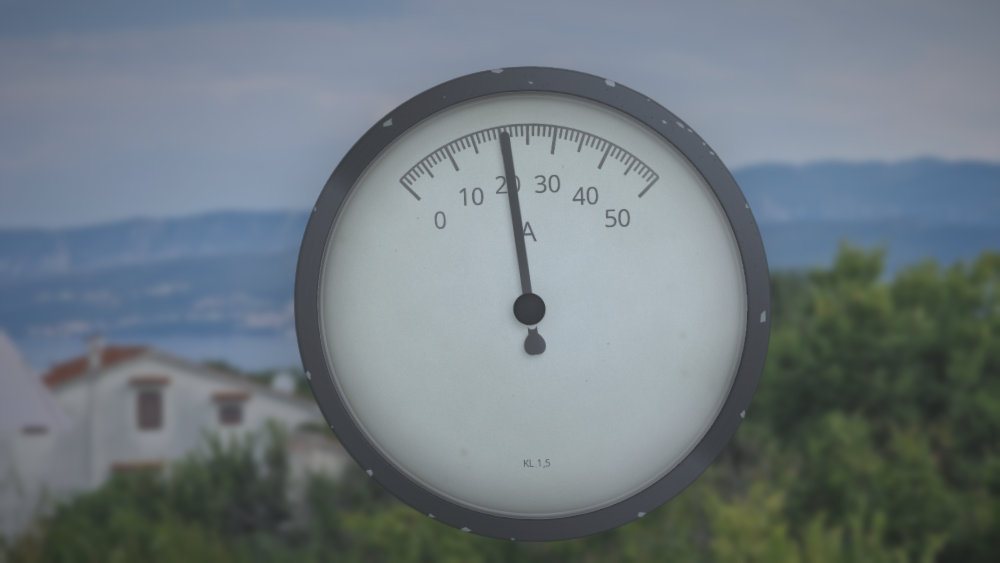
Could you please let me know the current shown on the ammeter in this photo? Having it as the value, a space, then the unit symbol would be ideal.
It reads 21 A
